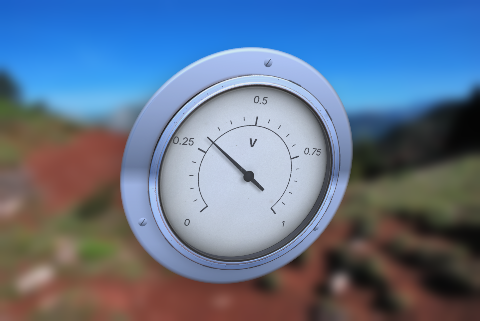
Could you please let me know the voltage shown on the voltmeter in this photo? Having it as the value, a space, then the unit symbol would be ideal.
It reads 0.3 V
